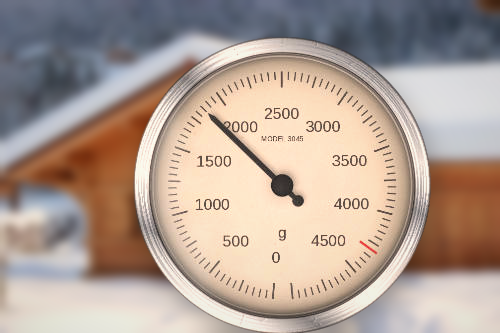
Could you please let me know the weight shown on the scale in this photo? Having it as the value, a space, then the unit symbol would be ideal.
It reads 1850 g
